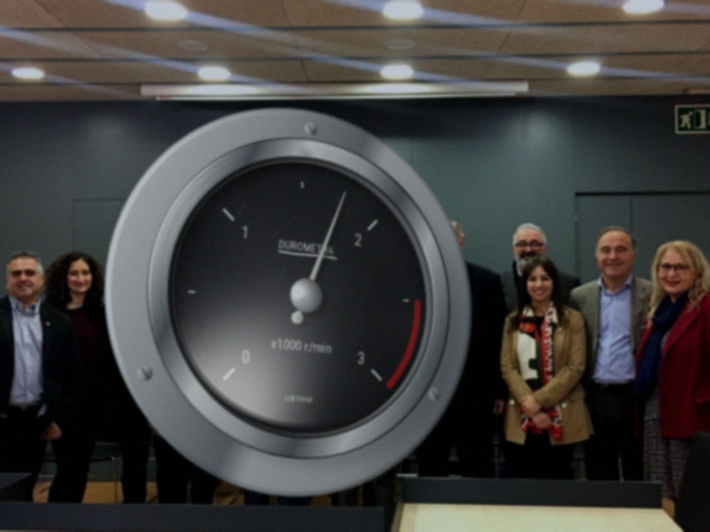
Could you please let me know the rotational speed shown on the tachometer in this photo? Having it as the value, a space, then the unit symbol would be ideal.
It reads 1750 rpm
